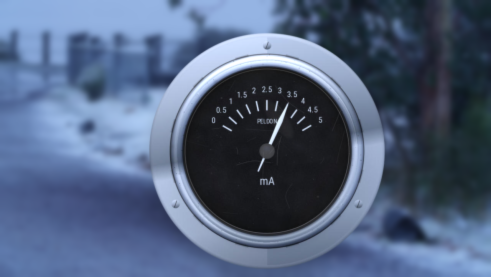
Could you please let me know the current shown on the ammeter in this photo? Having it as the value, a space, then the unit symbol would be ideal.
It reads 3.5 mA
